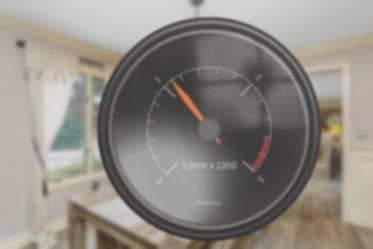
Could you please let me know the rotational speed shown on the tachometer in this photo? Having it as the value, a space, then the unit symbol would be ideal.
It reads 1100 rpm
